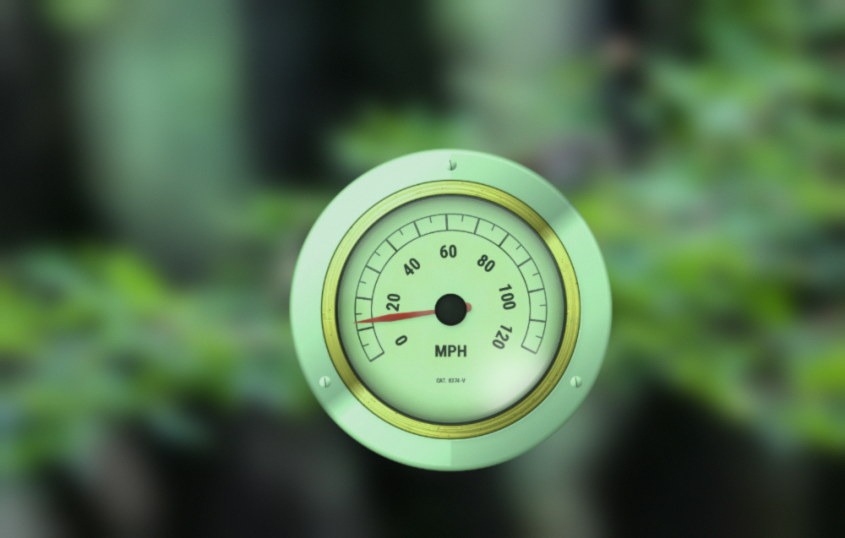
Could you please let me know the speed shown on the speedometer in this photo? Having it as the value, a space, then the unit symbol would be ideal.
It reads 12.5 mph
